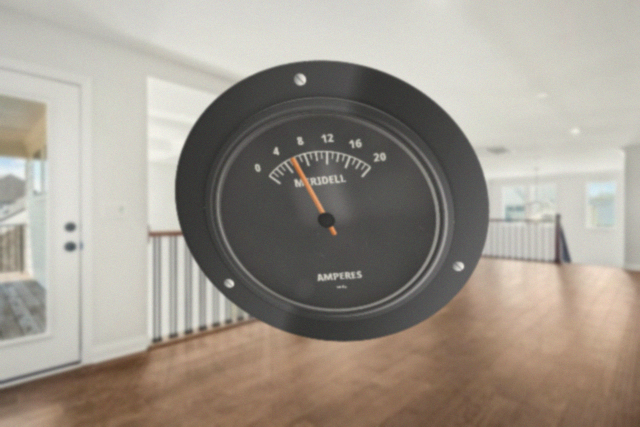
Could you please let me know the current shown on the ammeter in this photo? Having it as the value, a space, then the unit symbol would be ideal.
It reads 6 A
